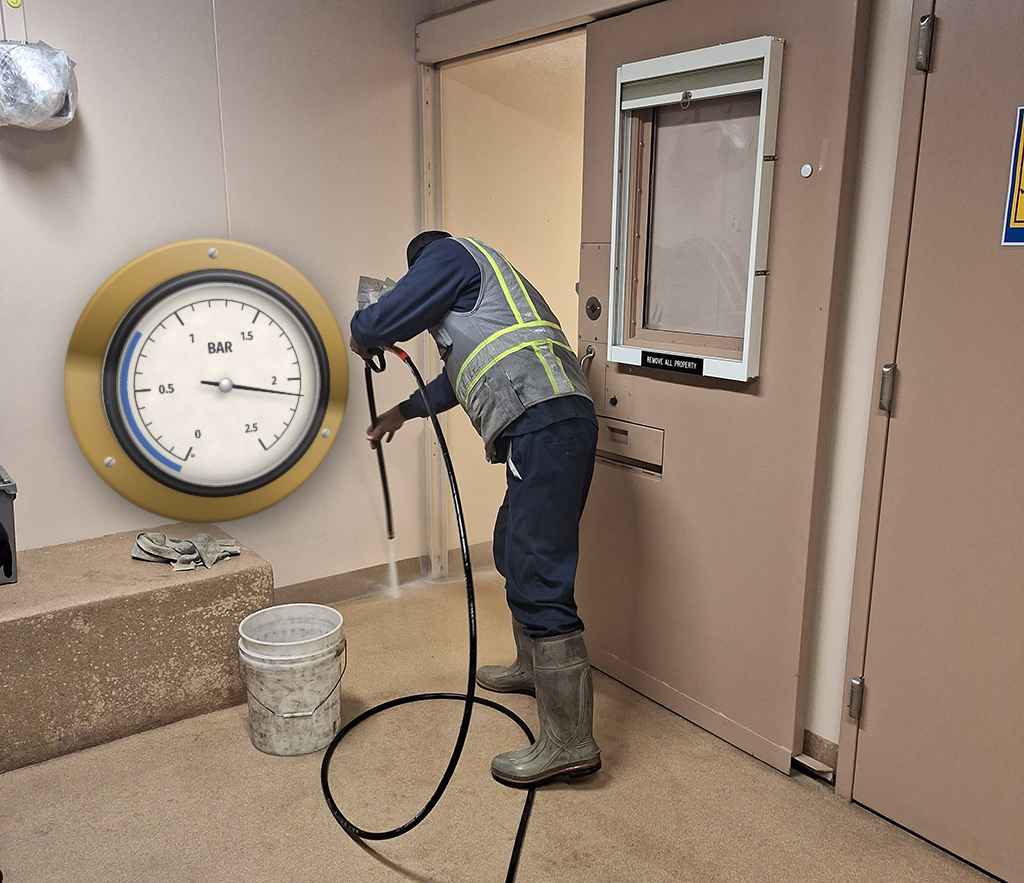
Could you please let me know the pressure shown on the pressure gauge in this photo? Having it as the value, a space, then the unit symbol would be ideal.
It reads 2.1 bar
